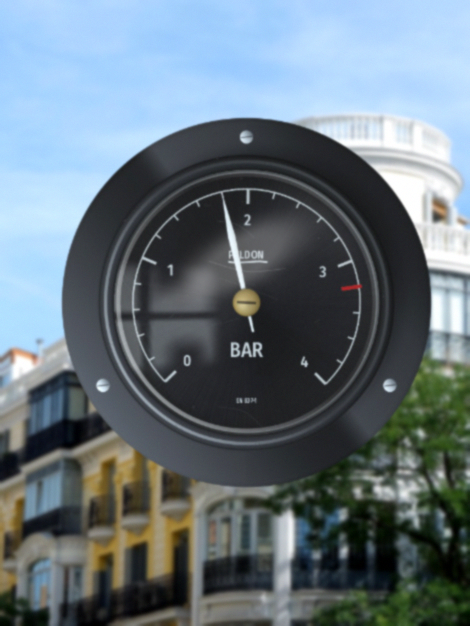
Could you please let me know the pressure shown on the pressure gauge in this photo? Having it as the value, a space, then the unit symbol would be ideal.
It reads 1.8 bar
